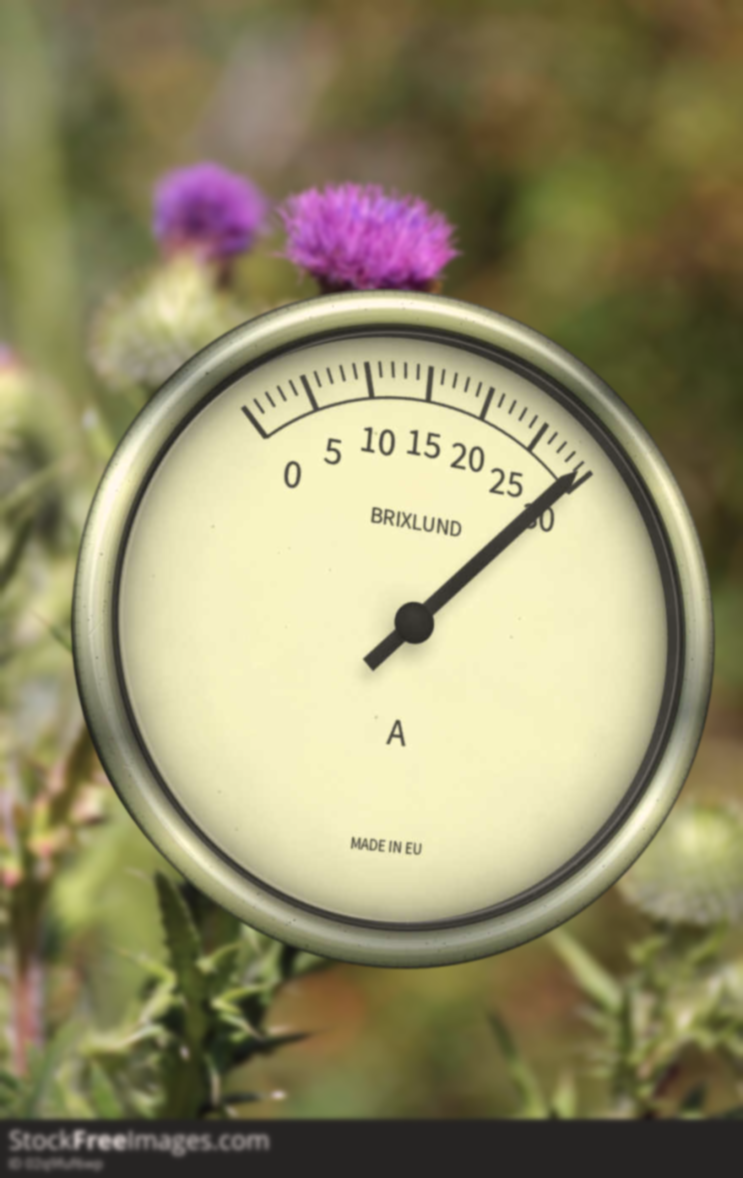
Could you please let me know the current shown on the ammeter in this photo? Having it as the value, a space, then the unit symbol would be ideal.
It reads 29 A
